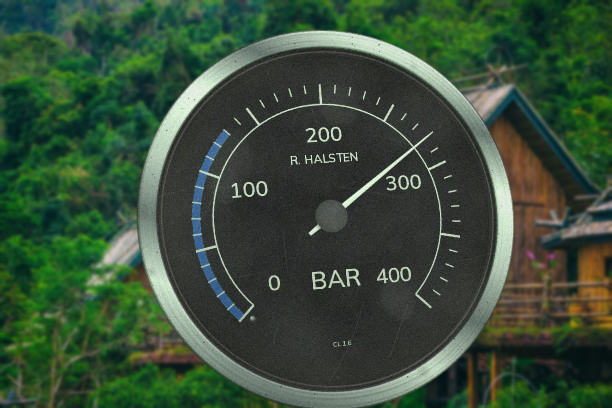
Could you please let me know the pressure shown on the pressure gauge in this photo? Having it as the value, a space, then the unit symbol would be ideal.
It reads 280 bar
